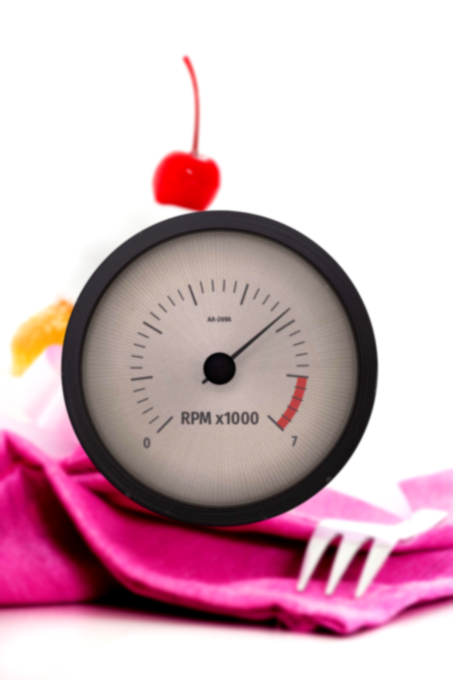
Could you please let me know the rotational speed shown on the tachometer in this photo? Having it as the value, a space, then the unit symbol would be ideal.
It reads 4800 rpm
